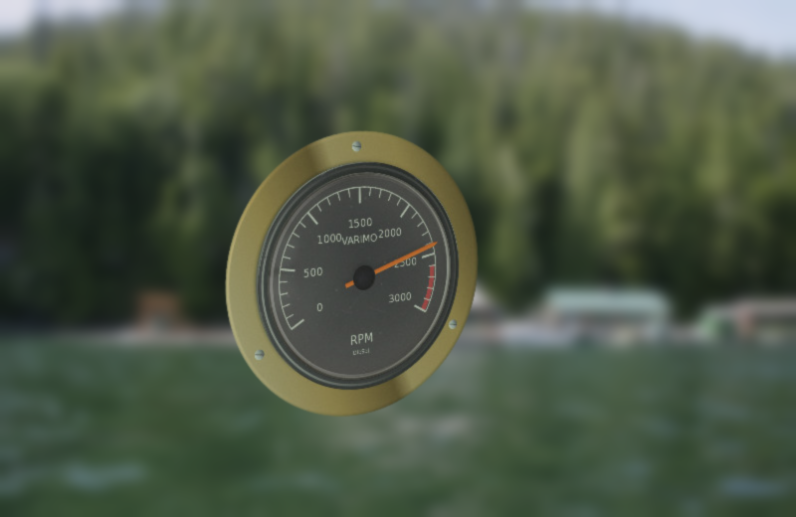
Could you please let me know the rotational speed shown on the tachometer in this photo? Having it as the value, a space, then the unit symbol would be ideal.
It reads 2400 rpm
